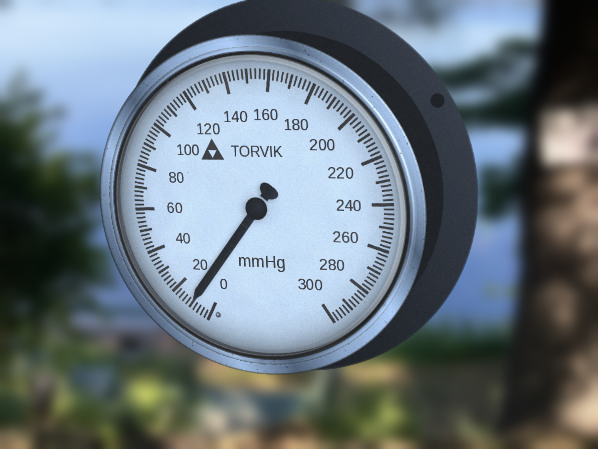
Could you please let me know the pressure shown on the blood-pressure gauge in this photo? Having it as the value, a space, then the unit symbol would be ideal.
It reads 10 mmHg
